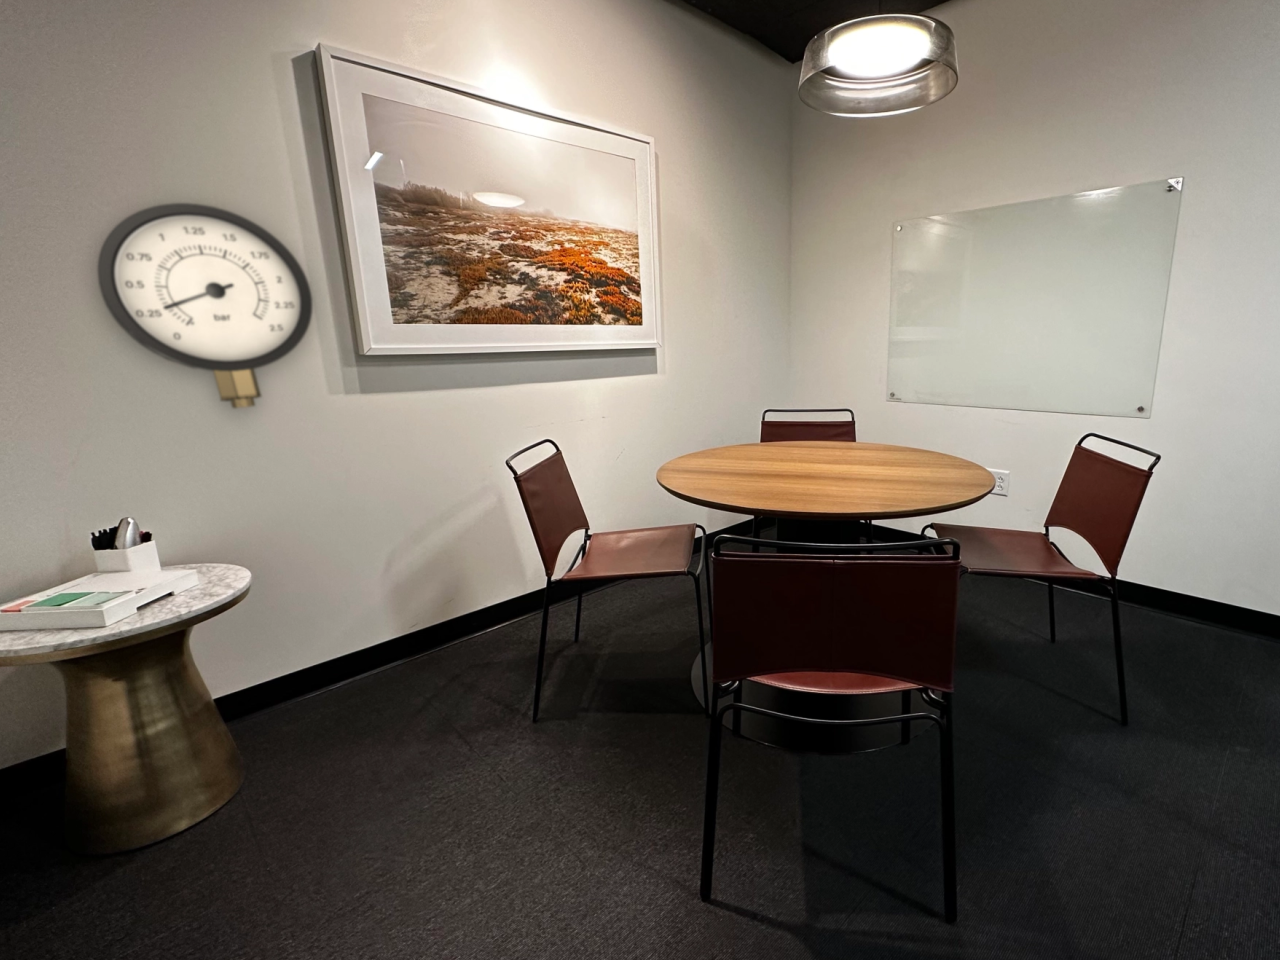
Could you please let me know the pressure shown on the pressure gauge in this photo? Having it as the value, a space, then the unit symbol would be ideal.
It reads 0.25 bar
